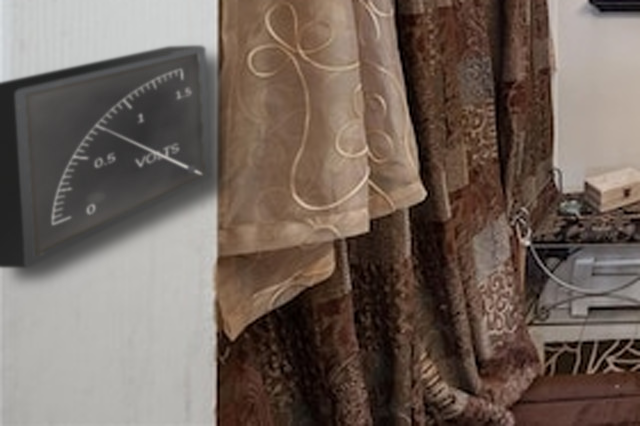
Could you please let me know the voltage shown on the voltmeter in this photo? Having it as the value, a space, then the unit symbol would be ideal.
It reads 0.75 V
